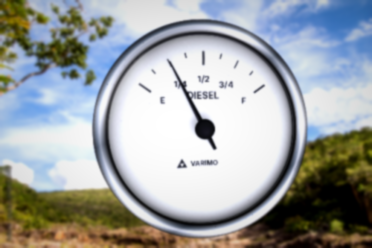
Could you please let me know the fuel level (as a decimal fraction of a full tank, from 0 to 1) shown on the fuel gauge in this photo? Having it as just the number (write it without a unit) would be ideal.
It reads 0.25
